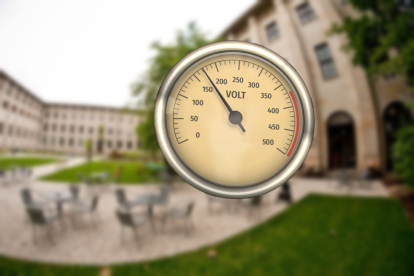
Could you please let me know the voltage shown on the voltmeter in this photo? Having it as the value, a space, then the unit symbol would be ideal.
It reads 170 V
